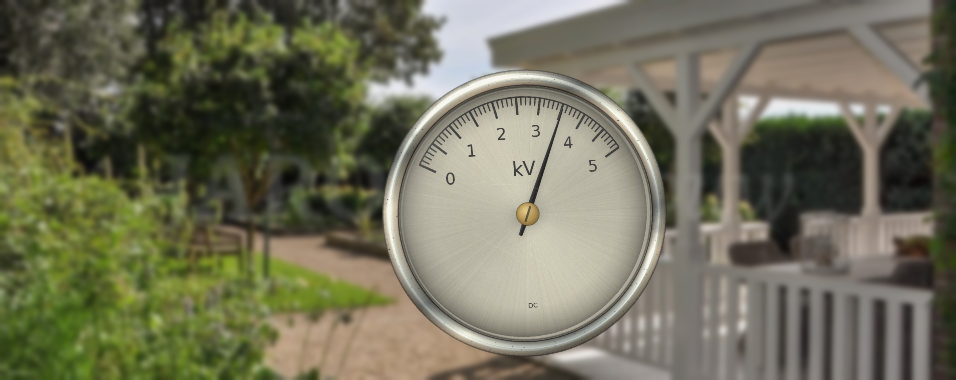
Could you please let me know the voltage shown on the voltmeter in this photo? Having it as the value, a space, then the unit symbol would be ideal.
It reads 3.5 kV
